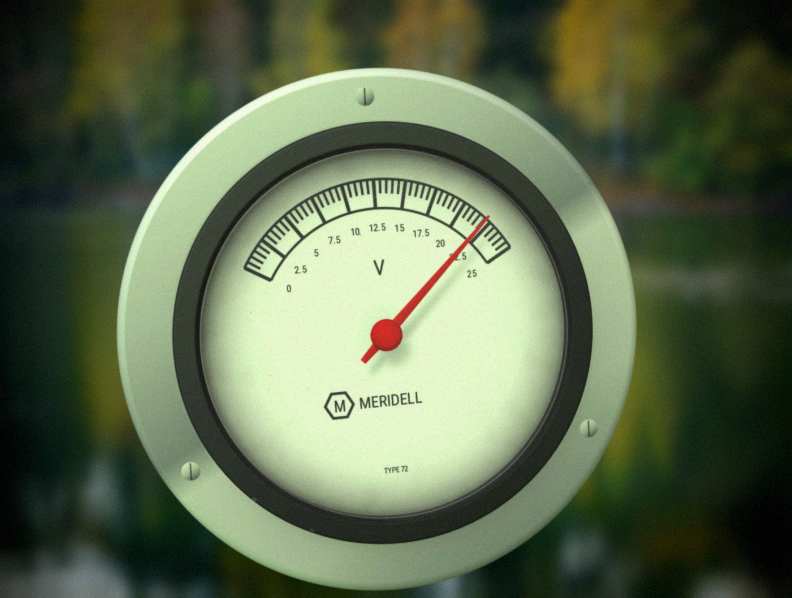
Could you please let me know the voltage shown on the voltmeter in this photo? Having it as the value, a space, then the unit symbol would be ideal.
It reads 22 V
